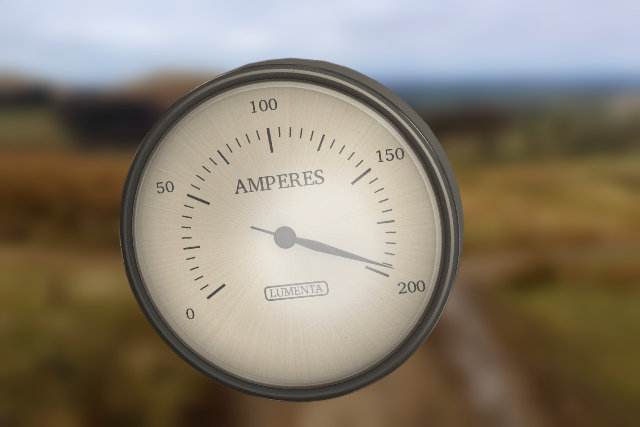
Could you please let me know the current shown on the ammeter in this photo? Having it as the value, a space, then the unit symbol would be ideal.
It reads 195 A
